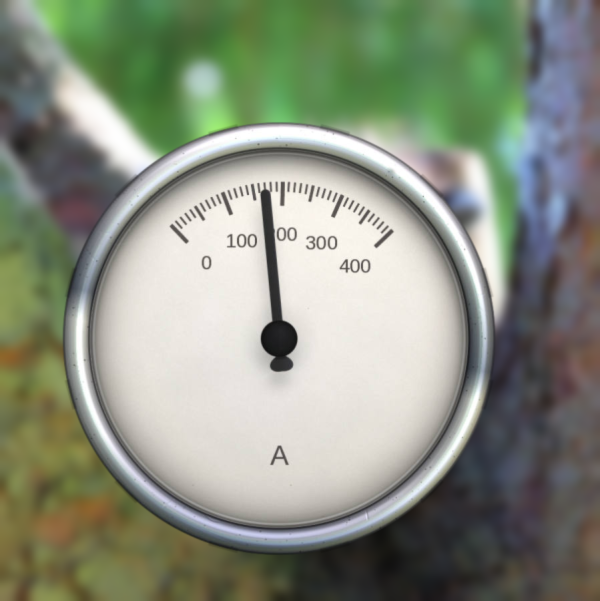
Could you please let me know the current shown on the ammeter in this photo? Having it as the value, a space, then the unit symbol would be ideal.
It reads 170 A
